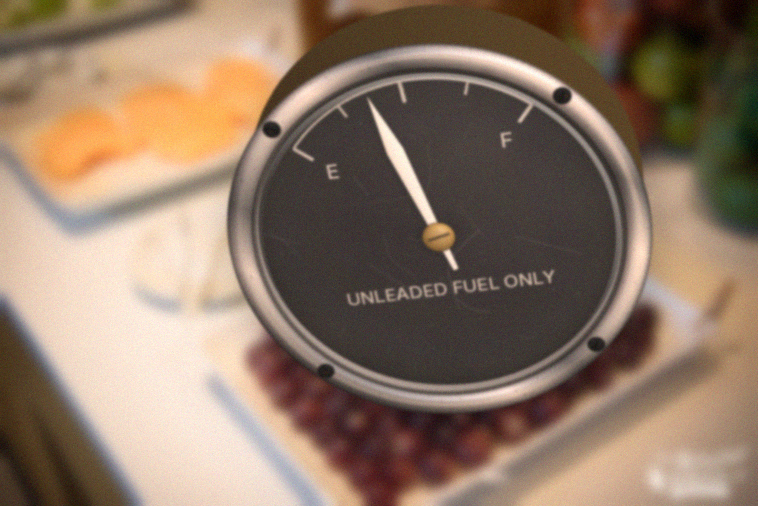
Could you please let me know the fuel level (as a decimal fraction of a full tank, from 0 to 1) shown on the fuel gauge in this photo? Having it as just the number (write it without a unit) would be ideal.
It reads 0.375
